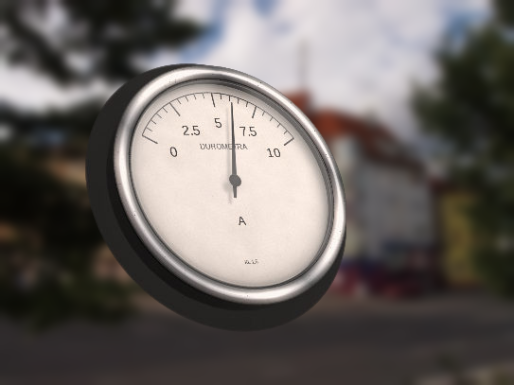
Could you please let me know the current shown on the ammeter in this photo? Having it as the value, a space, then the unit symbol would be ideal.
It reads 6 A
